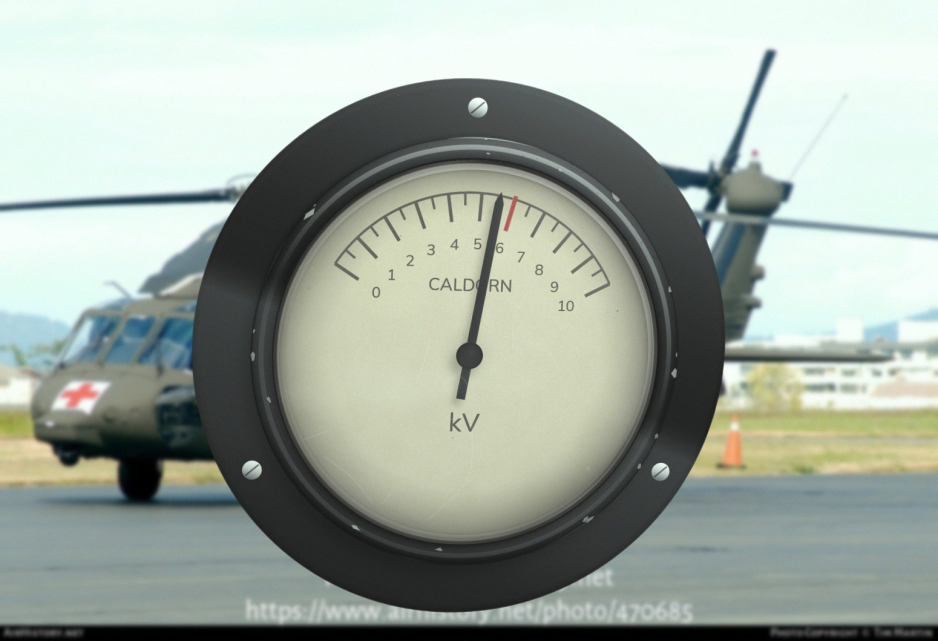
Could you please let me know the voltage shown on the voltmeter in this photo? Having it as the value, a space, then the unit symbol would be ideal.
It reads 5.5 kV
